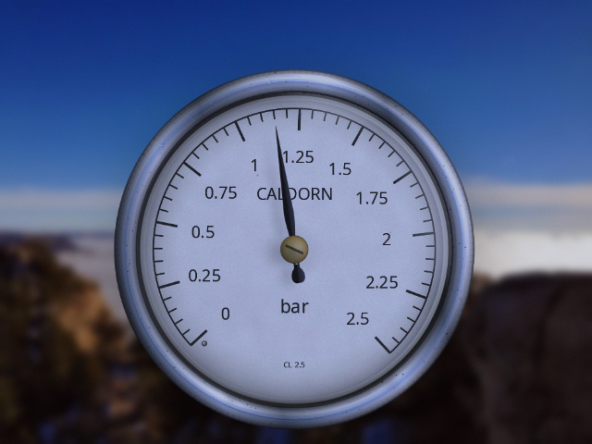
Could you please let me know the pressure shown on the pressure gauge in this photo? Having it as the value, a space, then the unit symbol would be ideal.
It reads 1.15 bar
